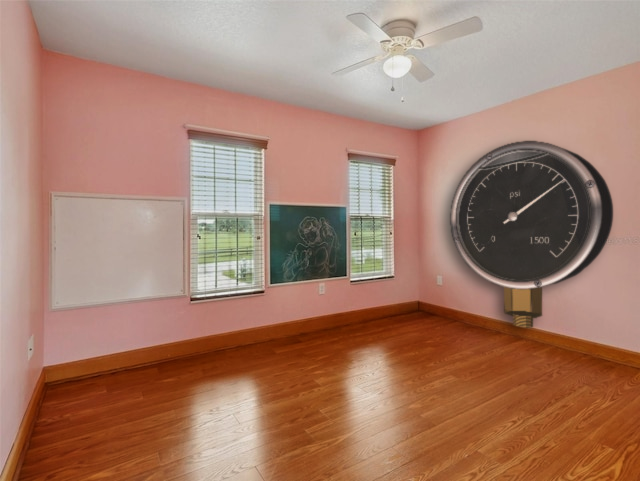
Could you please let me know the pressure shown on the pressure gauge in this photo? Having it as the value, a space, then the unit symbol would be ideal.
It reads 1050 psi
